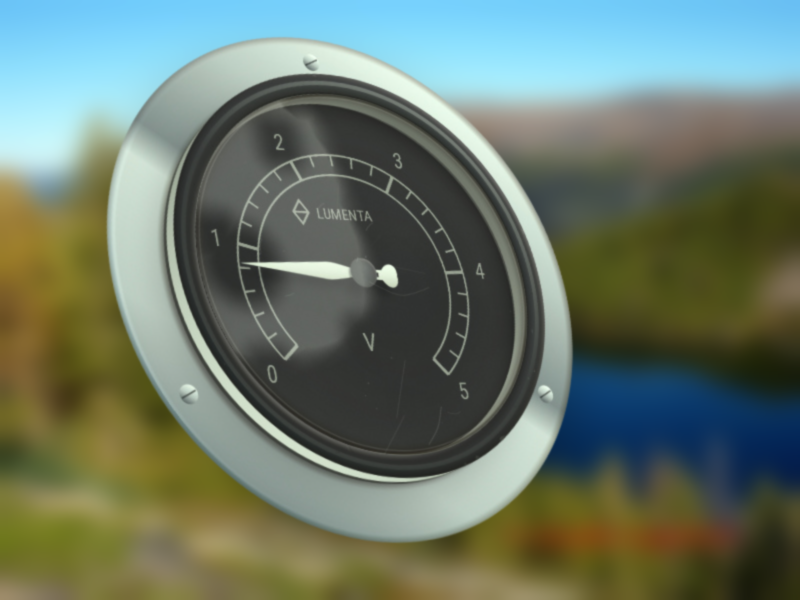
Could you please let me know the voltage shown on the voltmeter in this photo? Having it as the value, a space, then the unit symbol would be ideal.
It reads 0.8 V
